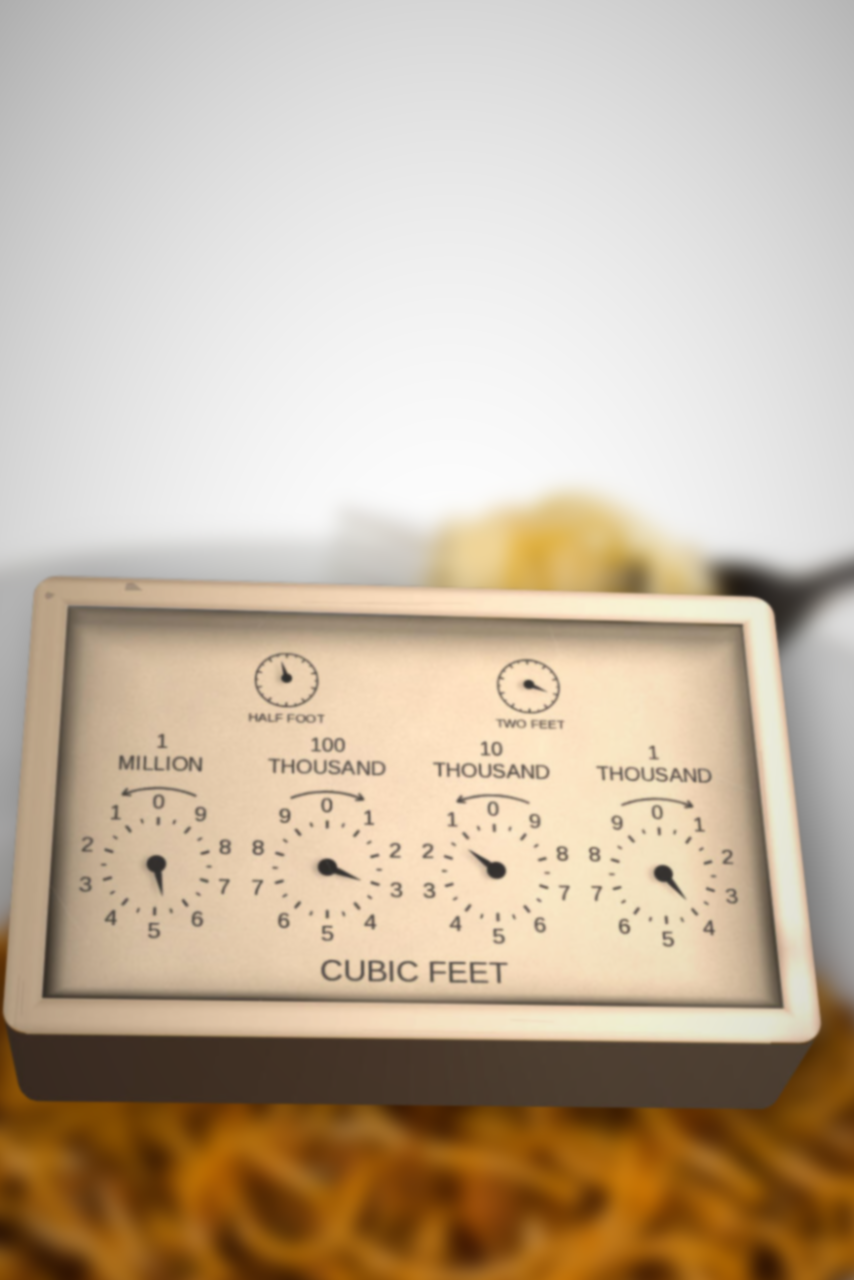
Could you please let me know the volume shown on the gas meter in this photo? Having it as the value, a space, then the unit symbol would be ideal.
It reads 531400 ft³
